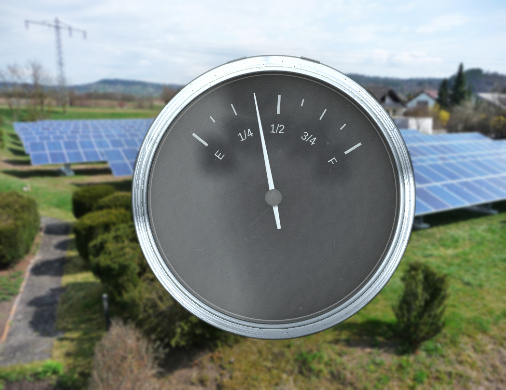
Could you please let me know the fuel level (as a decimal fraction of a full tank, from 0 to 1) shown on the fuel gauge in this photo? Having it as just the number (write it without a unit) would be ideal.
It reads 0.375
